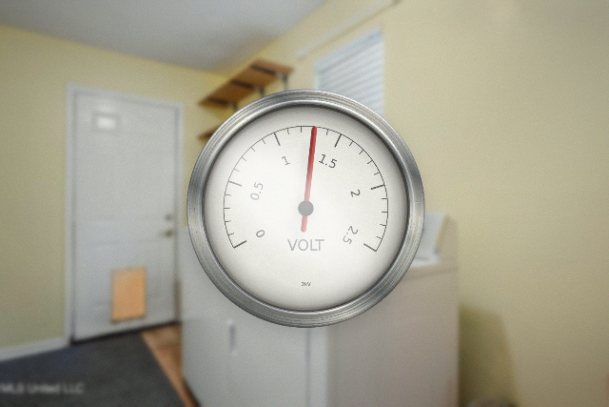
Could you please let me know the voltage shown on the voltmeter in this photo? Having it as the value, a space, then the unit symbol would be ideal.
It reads 1.3 V
